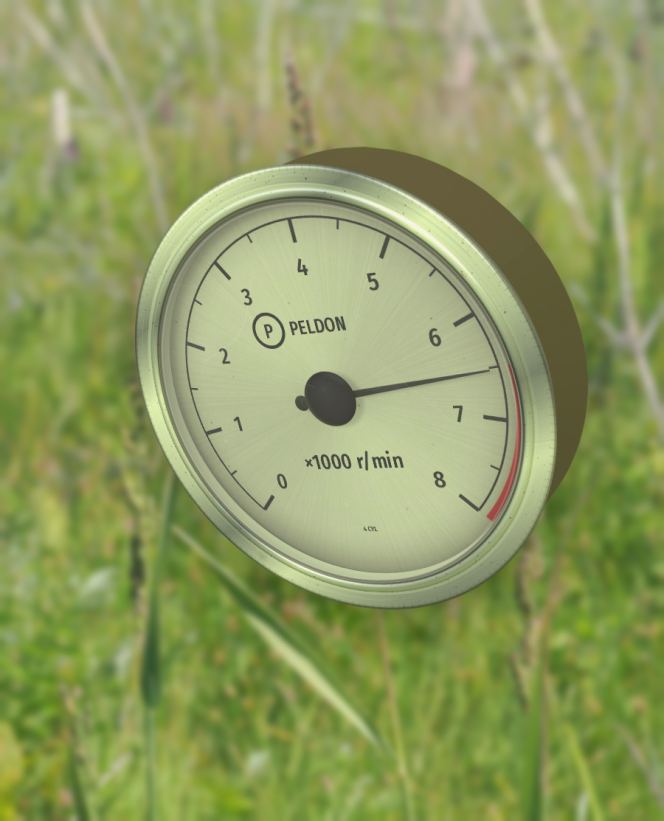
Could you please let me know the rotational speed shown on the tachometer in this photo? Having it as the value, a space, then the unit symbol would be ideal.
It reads 6500 rpm
